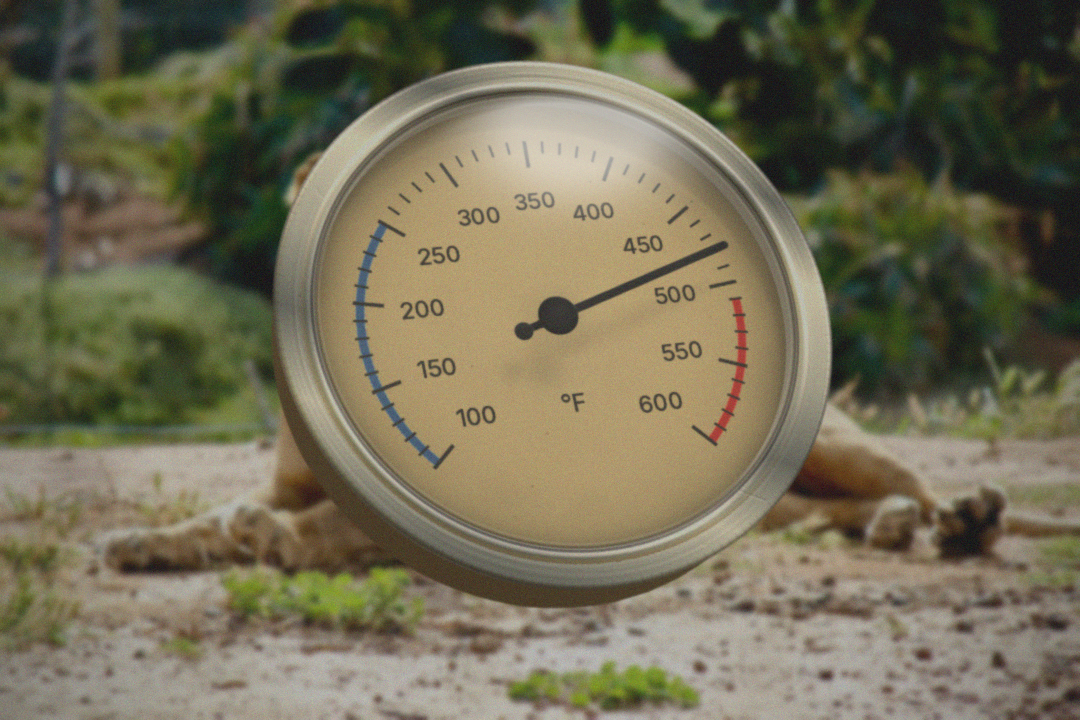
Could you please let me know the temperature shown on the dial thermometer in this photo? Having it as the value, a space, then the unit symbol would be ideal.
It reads 480 °F
